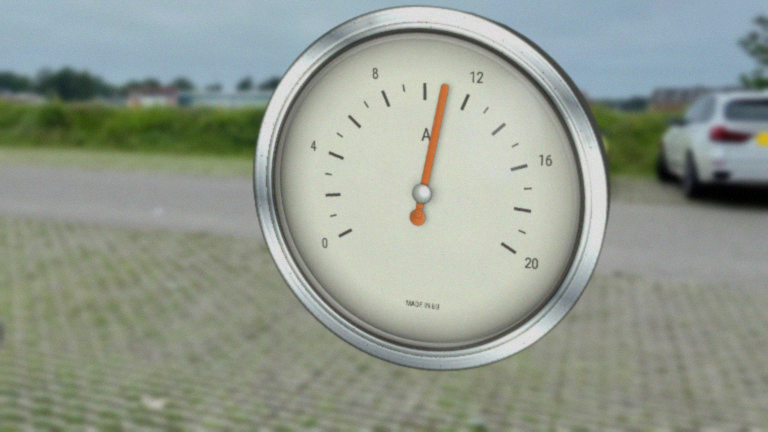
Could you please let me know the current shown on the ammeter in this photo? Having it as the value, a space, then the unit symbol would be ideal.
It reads 11 A
